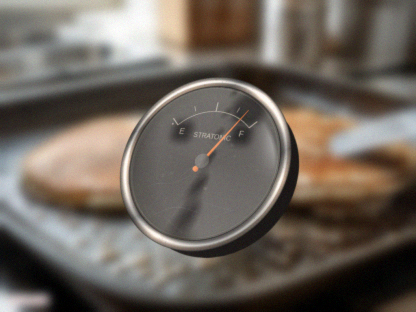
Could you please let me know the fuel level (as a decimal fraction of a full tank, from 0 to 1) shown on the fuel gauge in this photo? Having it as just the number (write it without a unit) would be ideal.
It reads 0.875
